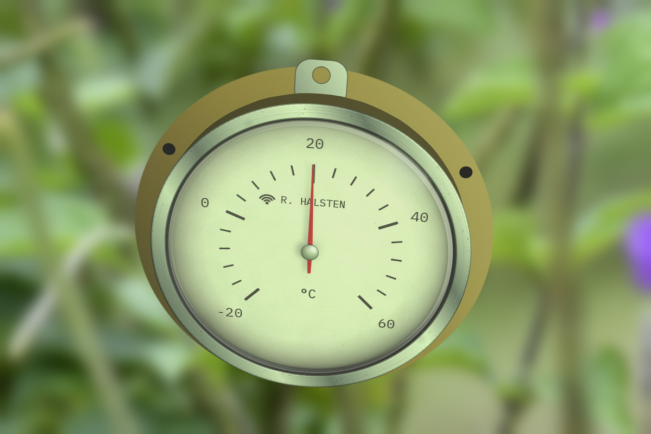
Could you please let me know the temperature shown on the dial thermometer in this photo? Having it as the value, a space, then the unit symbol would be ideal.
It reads 20 °C
